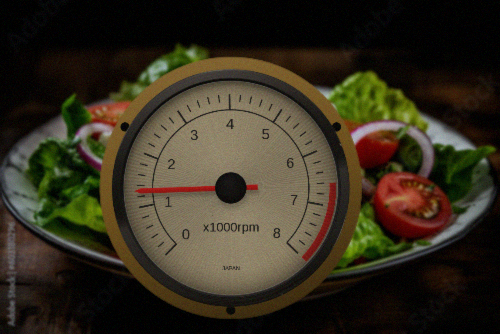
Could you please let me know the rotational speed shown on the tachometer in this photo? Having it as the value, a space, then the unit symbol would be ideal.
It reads 1300 rpm
